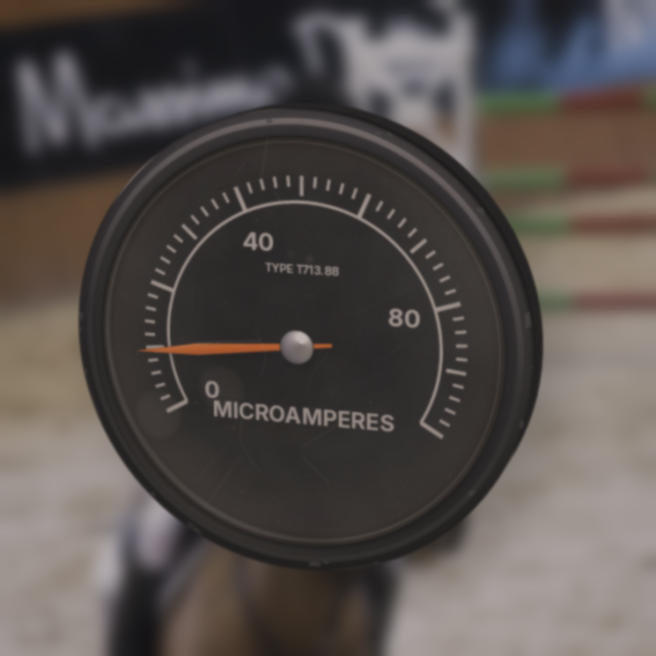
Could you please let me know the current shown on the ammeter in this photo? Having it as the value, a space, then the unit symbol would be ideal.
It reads 10 µA
